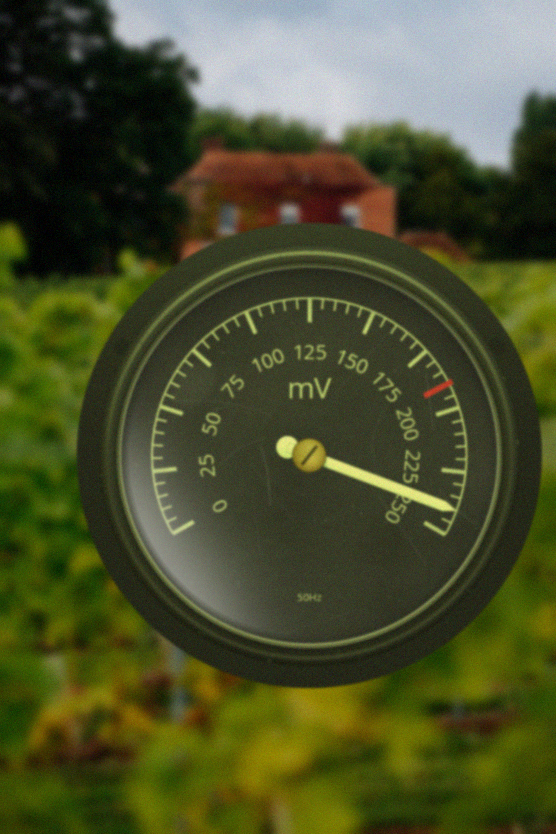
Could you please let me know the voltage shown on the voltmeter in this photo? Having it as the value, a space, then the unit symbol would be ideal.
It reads 240 mV
